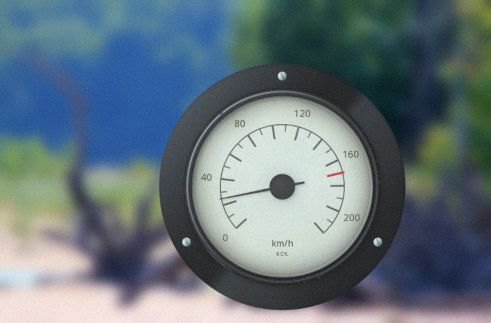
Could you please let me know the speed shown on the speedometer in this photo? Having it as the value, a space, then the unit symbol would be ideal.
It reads 25 km/h
